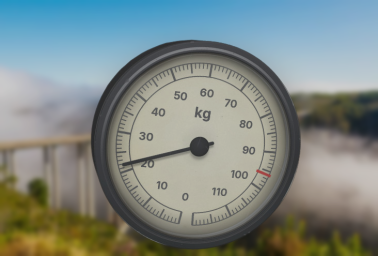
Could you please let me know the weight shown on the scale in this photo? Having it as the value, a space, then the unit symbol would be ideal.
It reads 22 kg
